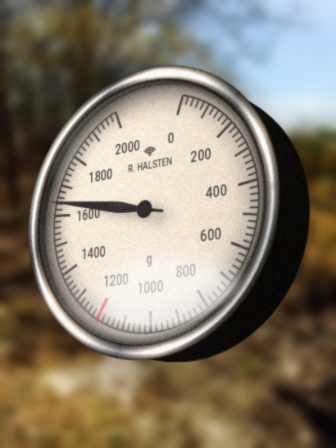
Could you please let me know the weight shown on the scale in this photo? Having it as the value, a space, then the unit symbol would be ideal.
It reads 1640 g
